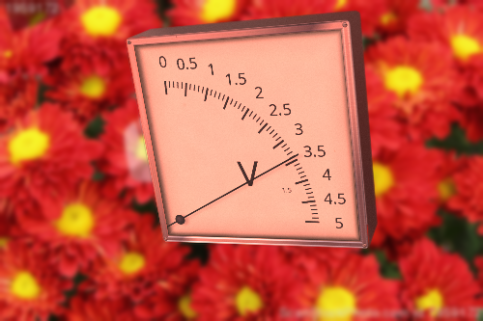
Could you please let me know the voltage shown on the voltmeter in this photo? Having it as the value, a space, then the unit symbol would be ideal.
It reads 3.4 V
